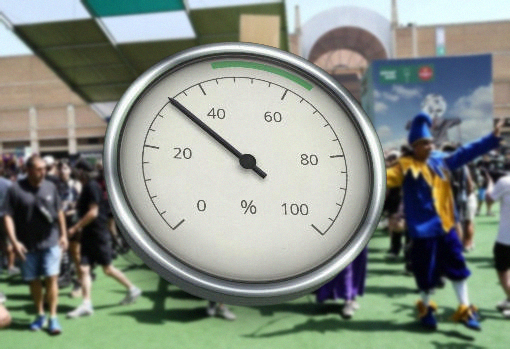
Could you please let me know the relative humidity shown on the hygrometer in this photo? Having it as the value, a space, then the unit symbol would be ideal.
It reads 32 %
